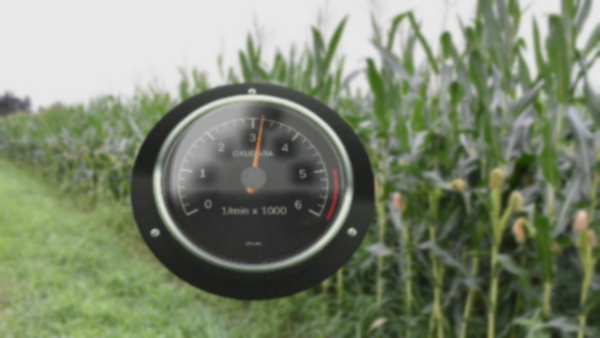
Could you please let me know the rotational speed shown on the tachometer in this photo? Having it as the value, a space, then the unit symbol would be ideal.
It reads 3200 rpm
